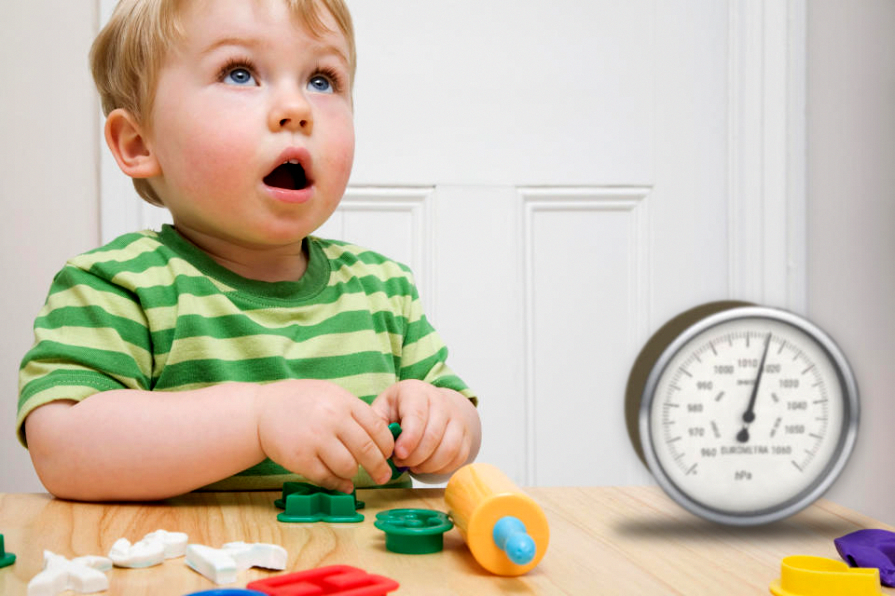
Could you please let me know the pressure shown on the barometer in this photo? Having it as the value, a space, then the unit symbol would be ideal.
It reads 1015 hPa
